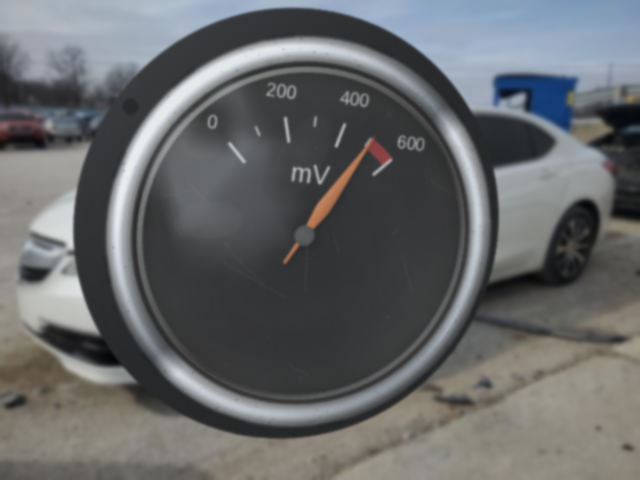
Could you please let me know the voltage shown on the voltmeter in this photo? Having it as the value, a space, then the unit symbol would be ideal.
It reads 500 mV
